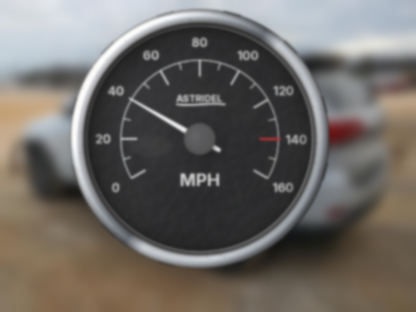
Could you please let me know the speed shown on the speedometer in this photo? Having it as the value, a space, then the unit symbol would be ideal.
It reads 40 mph
